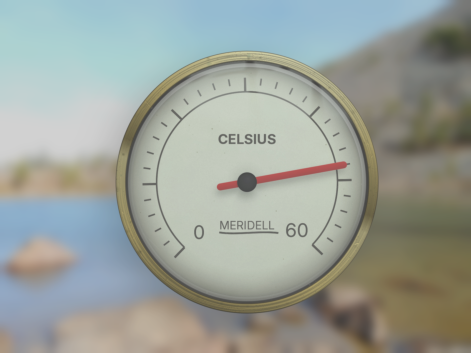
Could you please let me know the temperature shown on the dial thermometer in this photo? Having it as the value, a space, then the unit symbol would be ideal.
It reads 48 °C
